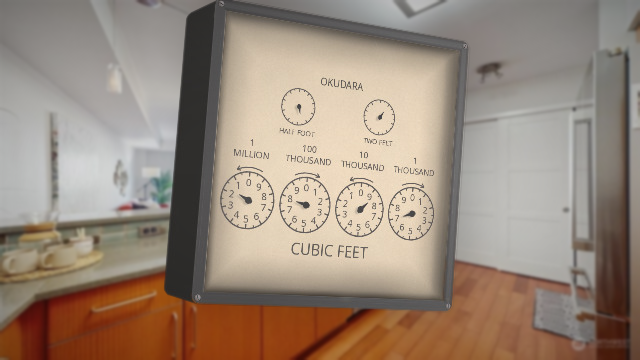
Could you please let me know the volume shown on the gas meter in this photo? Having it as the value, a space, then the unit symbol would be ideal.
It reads 178700 ft³
